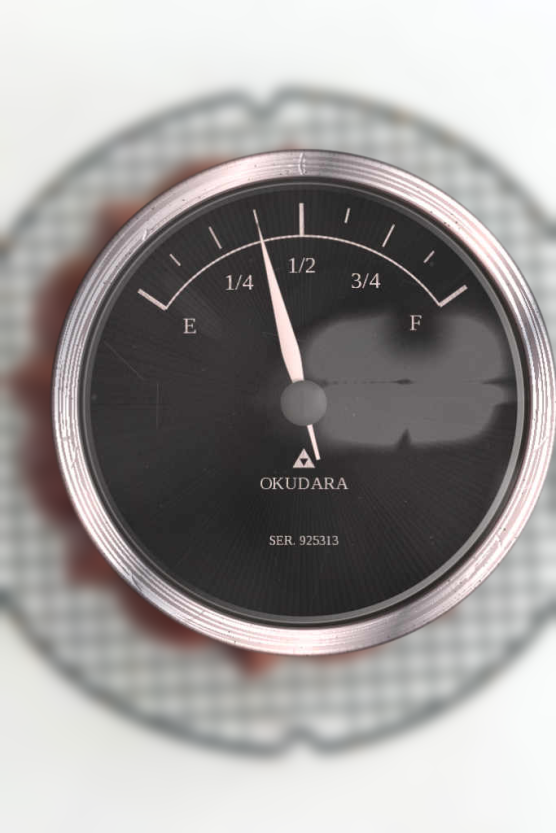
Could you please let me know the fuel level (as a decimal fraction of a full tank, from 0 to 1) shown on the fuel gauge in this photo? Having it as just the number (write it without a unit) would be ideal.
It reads 0.375
